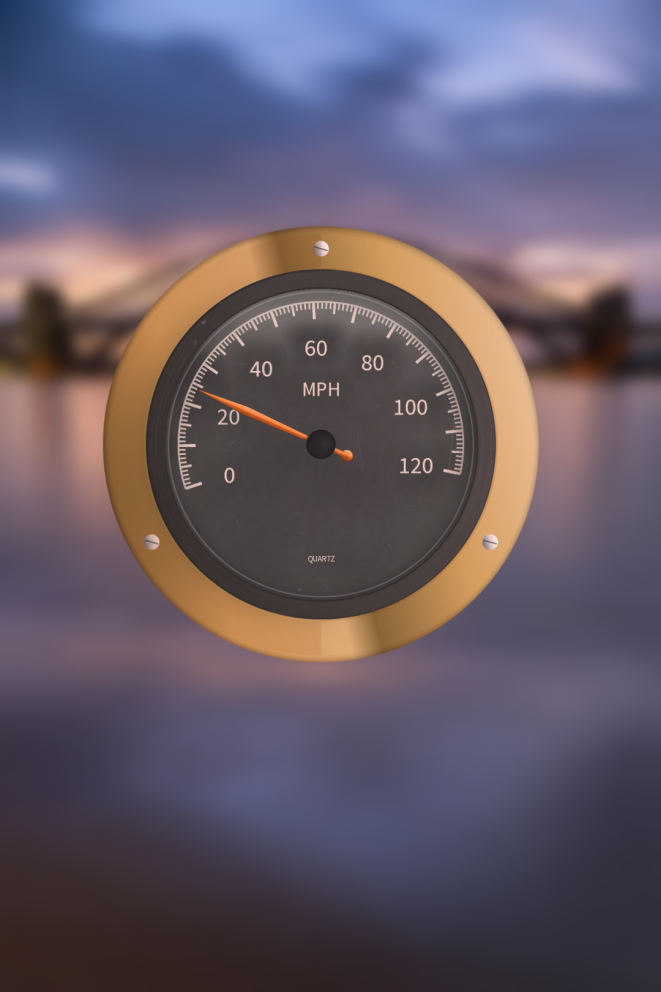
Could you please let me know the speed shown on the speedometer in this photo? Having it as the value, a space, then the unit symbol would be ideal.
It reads 24 mph
